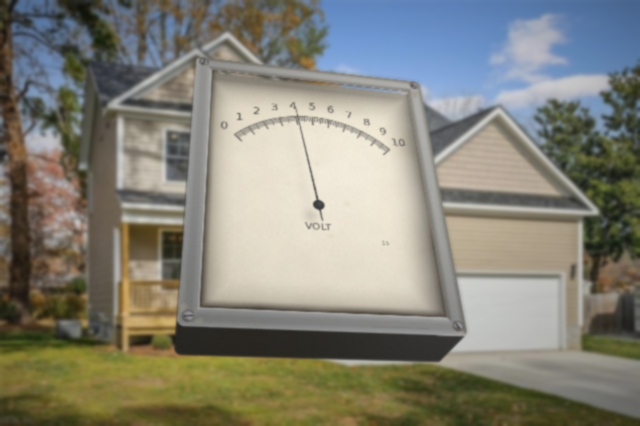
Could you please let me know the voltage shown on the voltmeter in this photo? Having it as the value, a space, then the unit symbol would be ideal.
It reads 4 V
